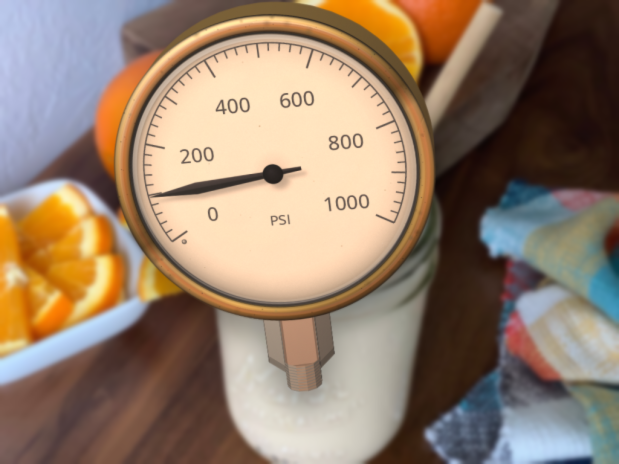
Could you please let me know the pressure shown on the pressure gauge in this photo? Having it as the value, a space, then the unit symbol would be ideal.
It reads 100 psi
